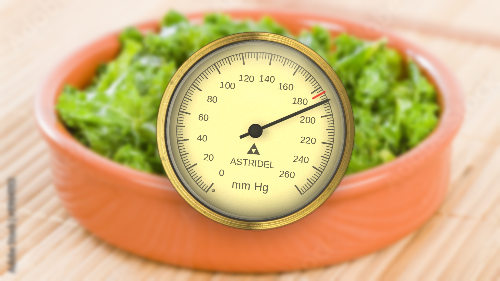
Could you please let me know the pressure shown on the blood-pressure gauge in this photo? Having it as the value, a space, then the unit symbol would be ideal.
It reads 190 mmHg
